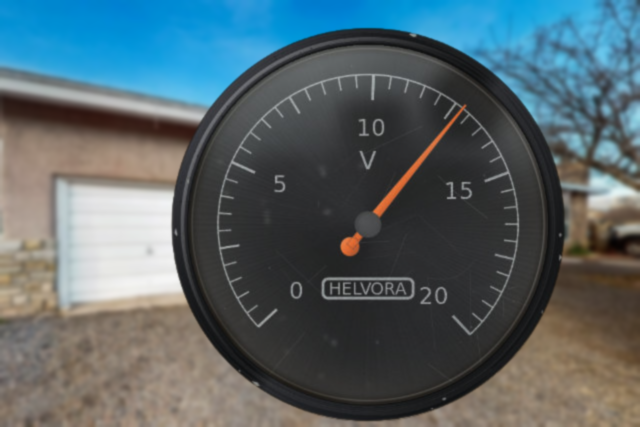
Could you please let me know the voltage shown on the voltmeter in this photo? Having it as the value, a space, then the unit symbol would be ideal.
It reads 12.75 V
